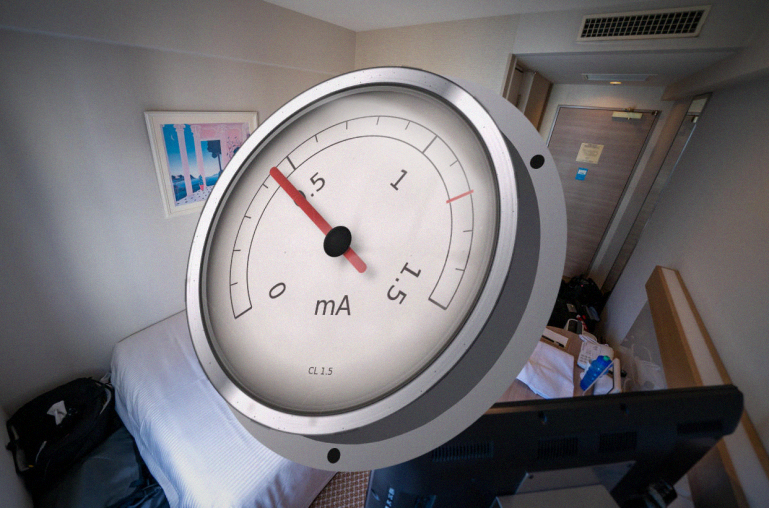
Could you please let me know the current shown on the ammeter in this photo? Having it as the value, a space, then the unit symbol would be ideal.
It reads 0.45 mA
